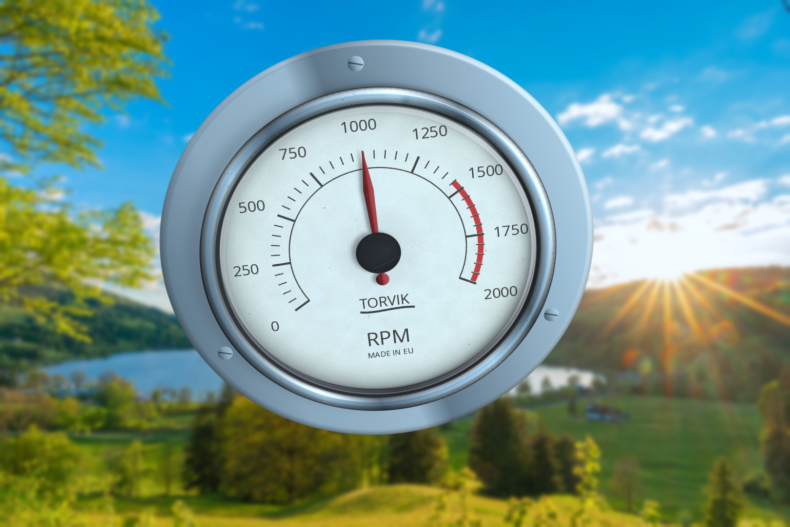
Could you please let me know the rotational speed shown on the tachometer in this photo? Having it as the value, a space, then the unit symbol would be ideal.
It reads 1000 rpm
